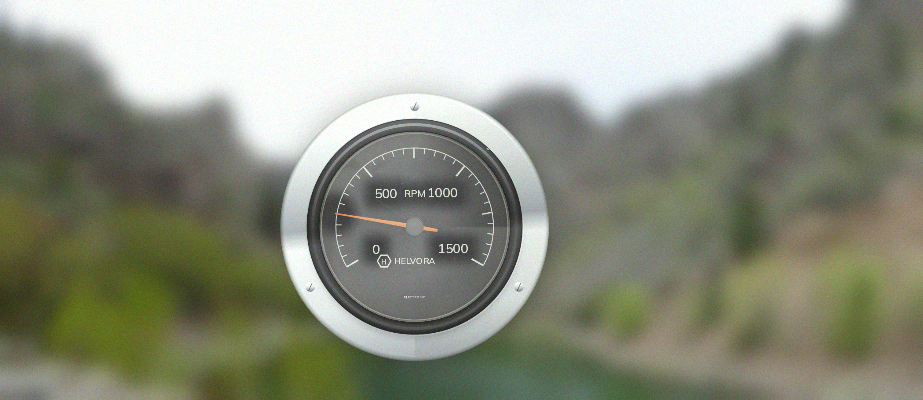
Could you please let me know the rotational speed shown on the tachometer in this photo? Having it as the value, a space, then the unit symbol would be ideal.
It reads 250 rpm
